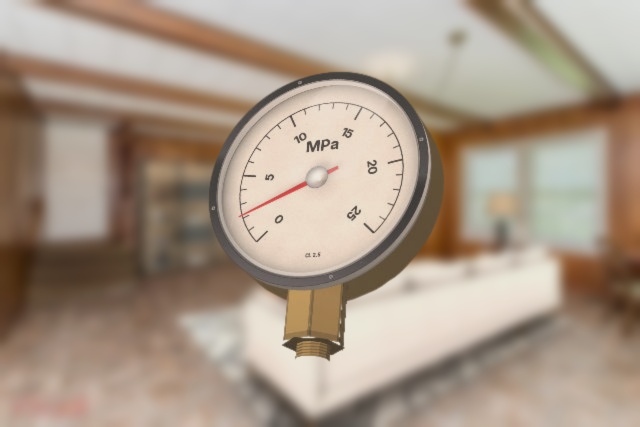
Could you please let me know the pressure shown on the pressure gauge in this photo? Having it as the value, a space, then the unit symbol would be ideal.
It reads 2 MPa
